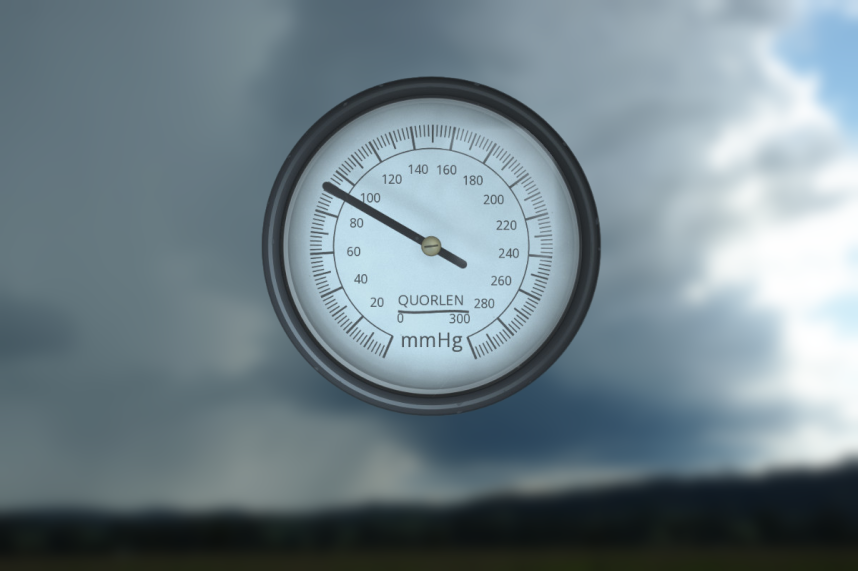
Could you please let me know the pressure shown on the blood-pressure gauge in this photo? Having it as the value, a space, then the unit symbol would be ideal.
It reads 92 mmHg
